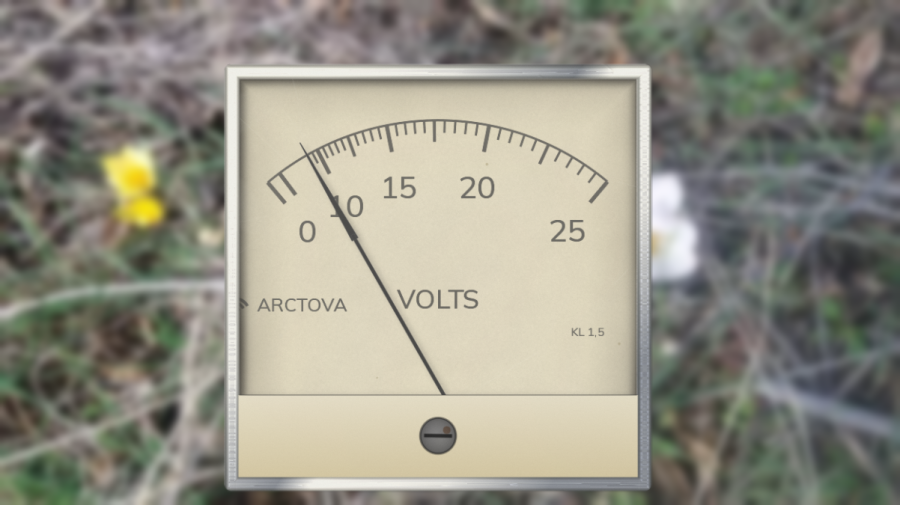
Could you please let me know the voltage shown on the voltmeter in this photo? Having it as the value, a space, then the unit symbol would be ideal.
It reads 9 V
